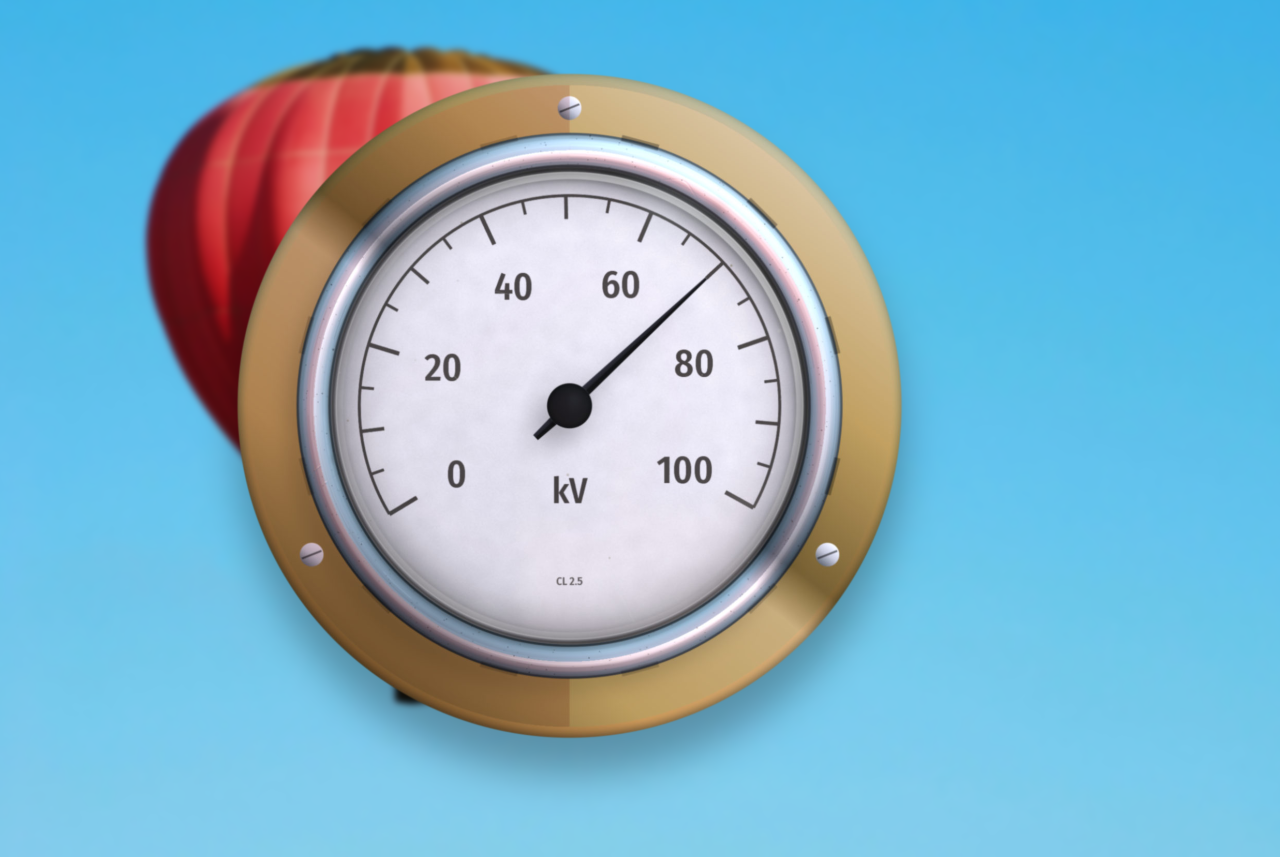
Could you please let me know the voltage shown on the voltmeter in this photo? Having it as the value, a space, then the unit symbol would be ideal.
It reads 70 kV
